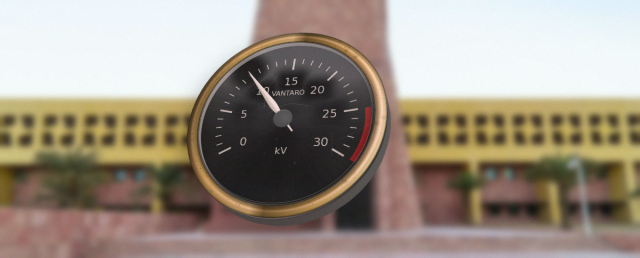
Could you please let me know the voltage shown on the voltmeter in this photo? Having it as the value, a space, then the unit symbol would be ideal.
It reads 10 kV
